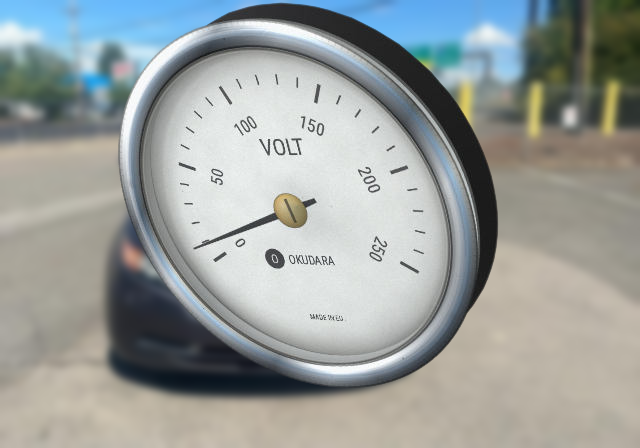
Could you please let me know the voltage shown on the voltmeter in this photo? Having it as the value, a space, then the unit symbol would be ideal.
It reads 10 V
